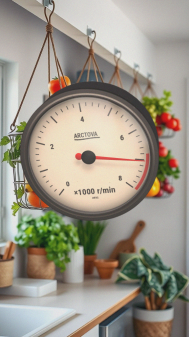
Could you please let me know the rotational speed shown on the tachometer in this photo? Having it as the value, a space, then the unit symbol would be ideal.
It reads 7000 rpm
